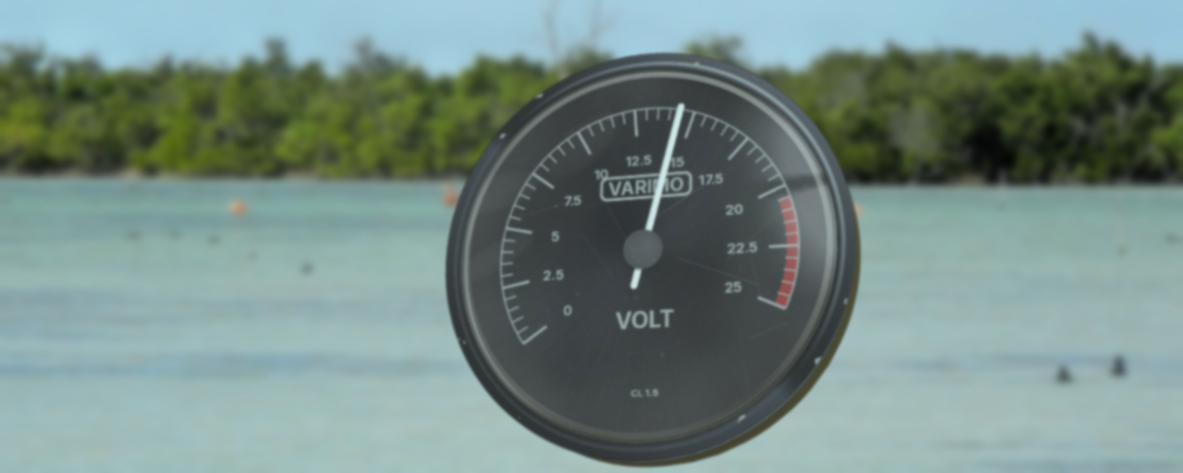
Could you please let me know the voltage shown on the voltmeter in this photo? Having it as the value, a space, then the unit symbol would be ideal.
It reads 14.5 V
